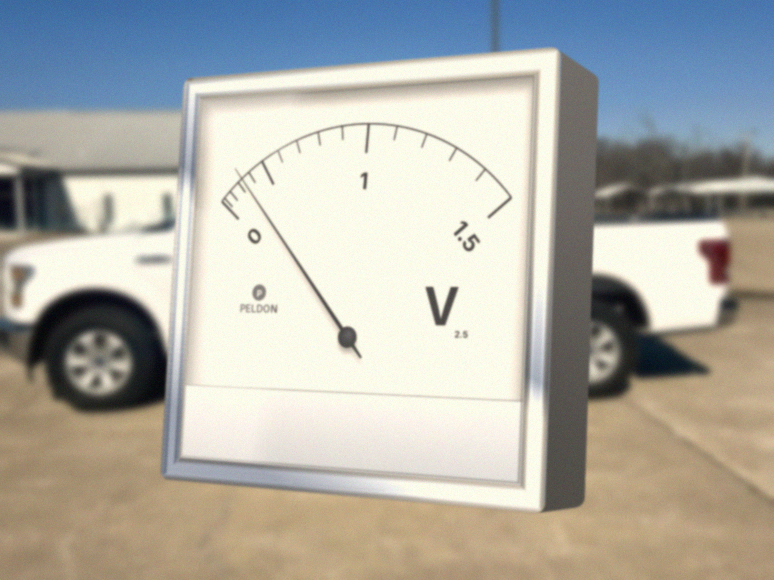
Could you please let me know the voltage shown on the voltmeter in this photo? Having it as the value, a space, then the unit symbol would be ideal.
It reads 0.35 V
